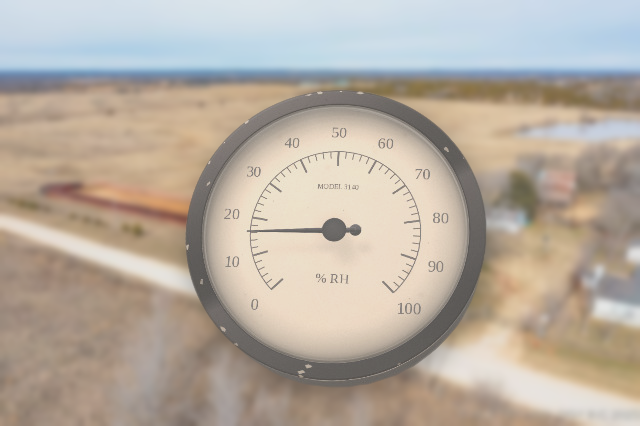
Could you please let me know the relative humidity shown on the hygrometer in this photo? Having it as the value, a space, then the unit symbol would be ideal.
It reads 16 %
